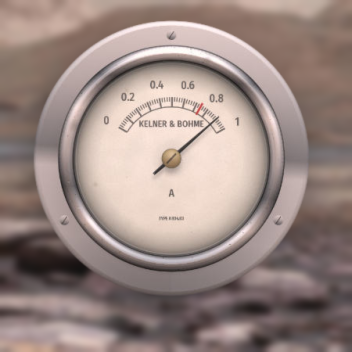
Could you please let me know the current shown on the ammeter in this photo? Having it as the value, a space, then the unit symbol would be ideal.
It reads 0.9 A
